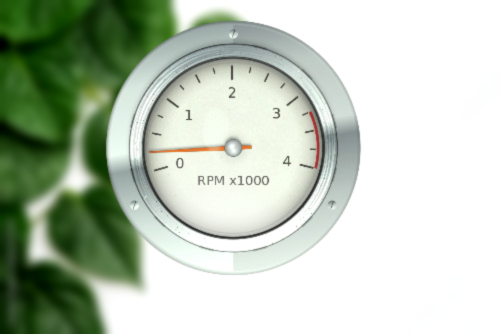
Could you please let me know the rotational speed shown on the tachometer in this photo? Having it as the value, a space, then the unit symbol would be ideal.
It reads 250 rpm
